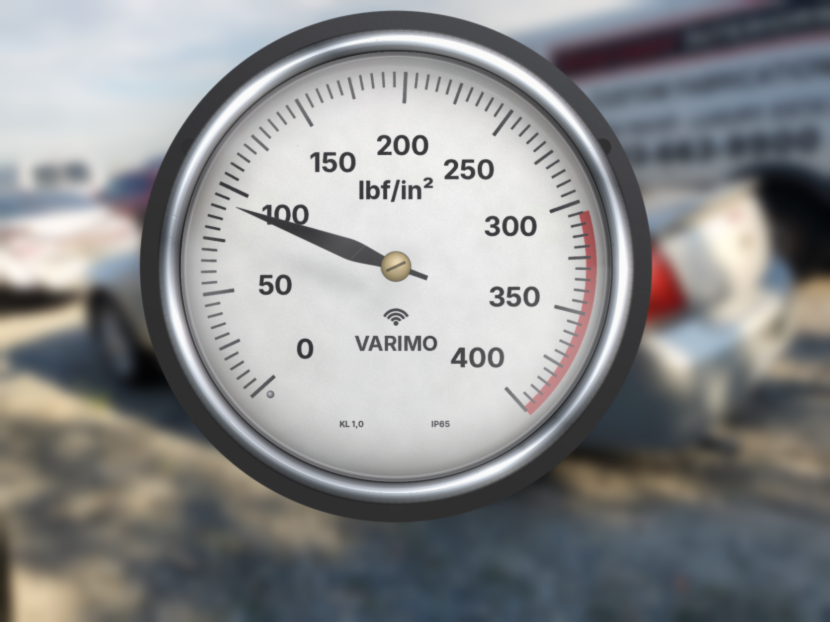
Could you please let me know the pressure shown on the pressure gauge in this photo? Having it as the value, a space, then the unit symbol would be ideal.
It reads 92.5 psi
